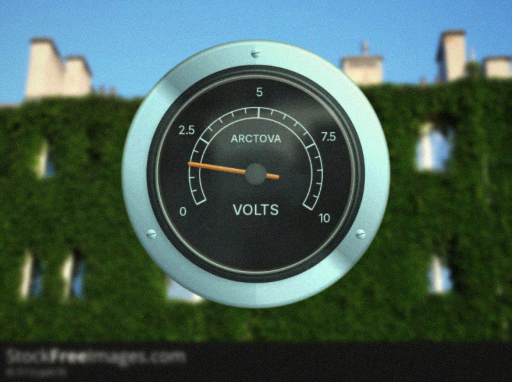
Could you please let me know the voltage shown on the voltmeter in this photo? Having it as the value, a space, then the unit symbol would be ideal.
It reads 1.5 V
